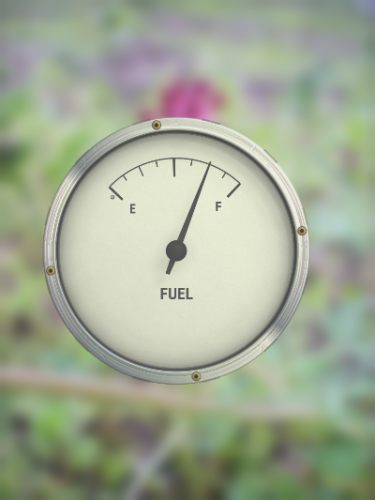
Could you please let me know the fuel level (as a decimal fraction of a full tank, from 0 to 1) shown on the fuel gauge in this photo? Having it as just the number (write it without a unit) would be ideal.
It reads 0.75
